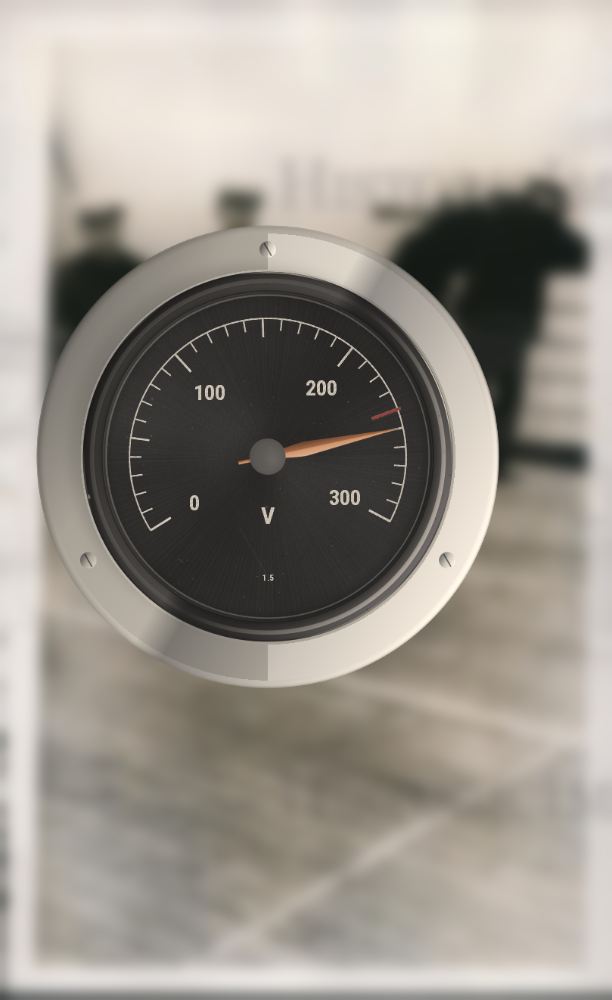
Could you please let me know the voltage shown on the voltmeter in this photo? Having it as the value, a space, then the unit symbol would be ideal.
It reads 250 V
